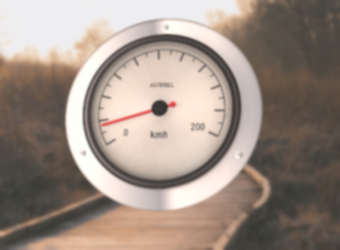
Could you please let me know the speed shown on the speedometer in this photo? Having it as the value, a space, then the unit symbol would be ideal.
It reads 15 km/h
